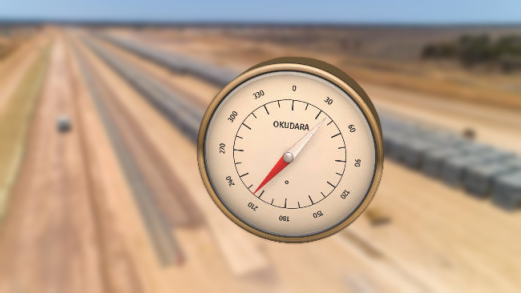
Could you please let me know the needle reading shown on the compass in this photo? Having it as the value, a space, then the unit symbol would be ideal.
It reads 217.5 °
